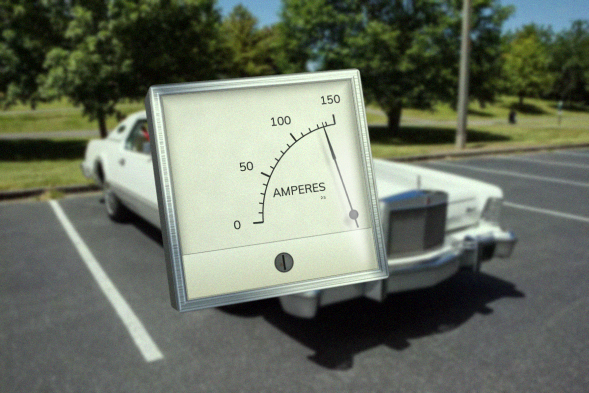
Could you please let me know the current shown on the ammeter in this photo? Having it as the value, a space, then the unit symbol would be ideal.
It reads 135 A
